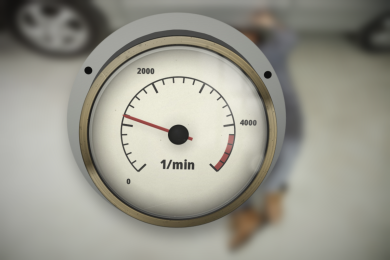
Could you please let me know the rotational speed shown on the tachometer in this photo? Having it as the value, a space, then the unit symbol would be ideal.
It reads 1200 rpm
